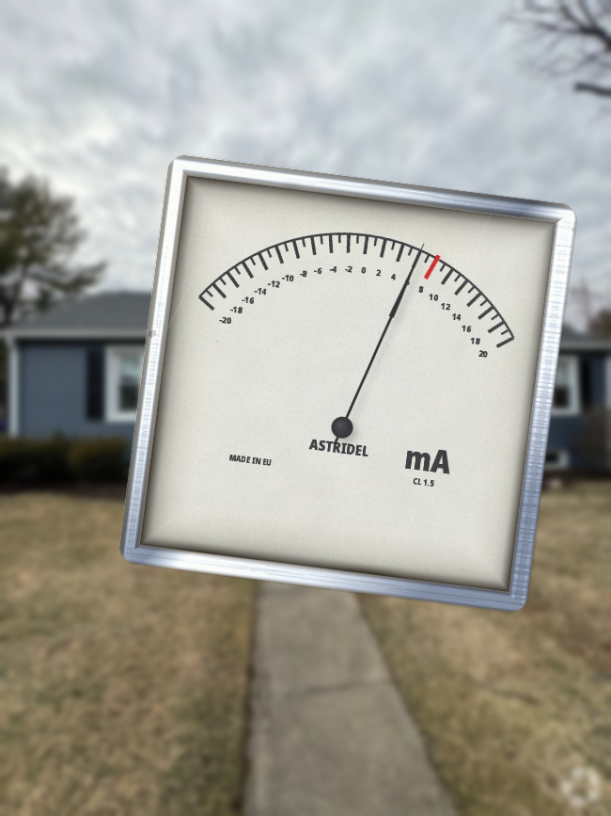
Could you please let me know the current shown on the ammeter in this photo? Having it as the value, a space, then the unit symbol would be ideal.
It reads 6 mA
